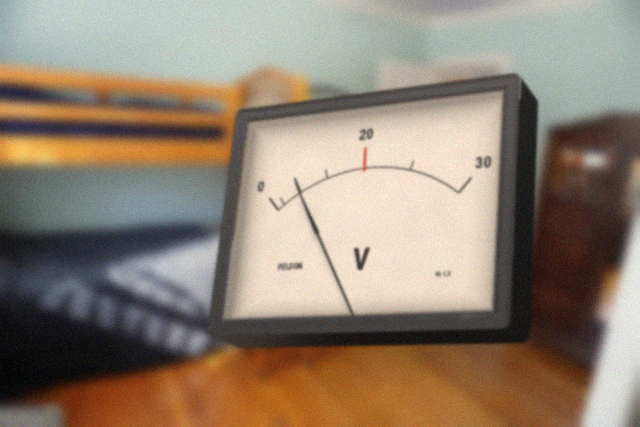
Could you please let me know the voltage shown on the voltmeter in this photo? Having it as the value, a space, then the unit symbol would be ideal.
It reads 10 V
